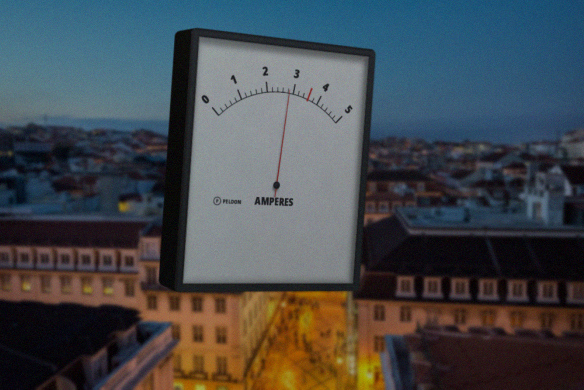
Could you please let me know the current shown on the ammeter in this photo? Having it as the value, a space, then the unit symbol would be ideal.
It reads 2.8 A
